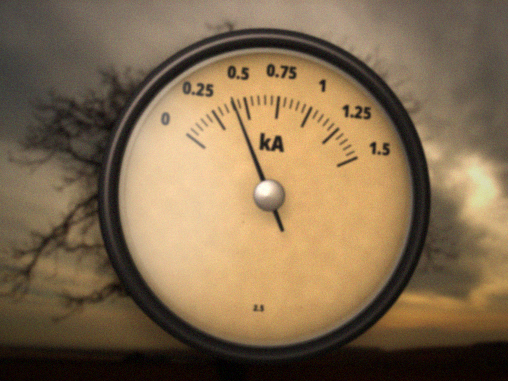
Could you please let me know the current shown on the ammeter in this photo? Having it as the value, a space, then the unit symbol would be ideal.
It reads 0.4 kA
